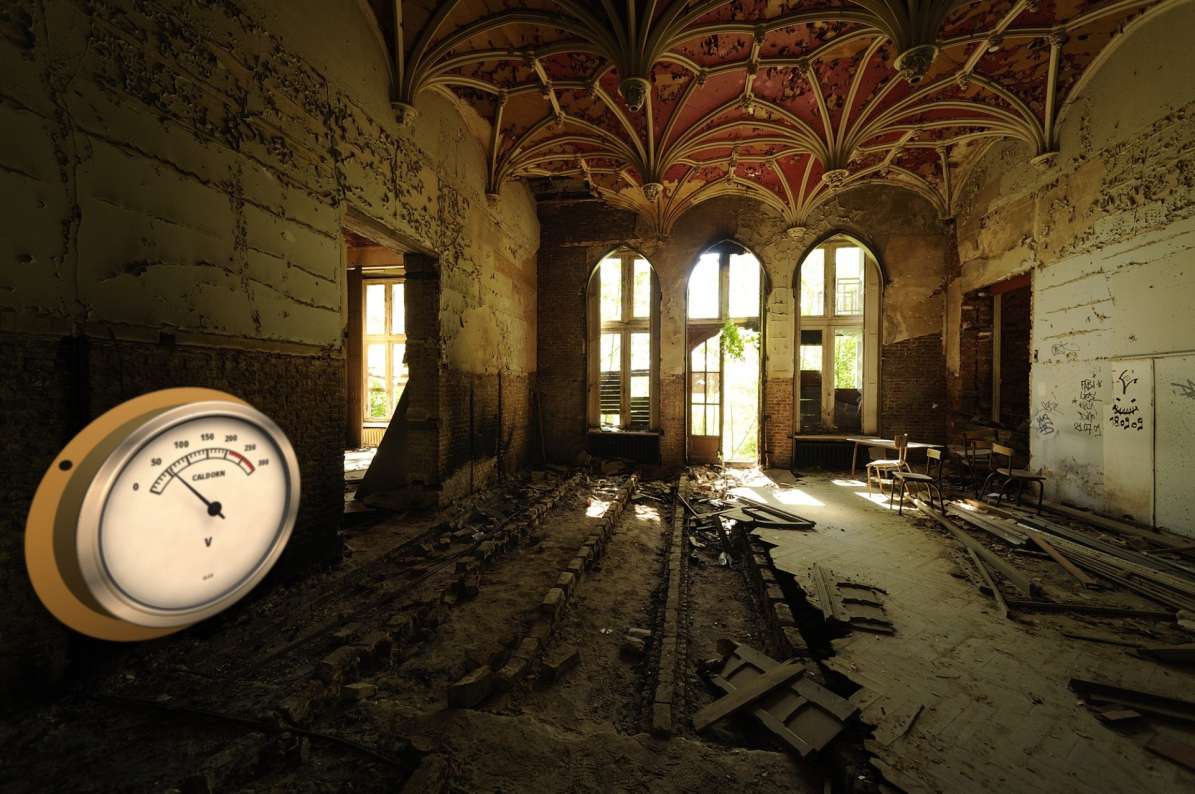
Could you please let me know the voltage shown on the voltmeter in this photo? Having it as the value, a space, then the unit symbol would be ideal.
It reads 50 V
